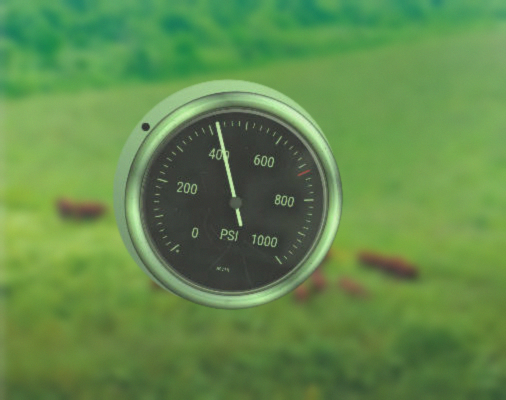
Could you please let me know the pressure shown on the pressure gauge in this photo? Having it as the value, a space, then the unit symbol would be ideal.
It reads 420 psi
